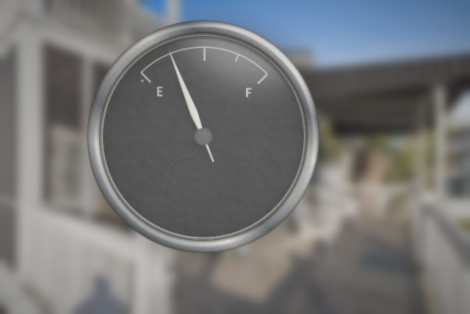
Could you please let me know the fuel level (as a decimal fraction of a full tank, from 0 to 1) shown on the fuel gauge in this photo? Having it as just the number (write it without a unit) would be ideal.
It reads 0.25
